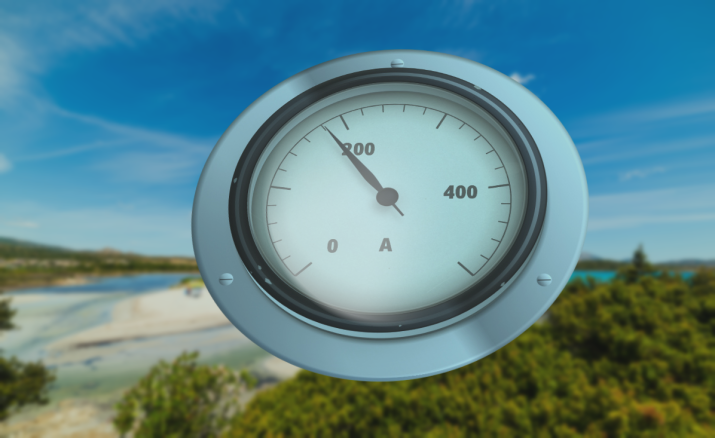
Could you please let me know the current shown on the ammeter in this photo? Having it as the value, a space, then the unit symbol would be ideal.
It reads 180 A
